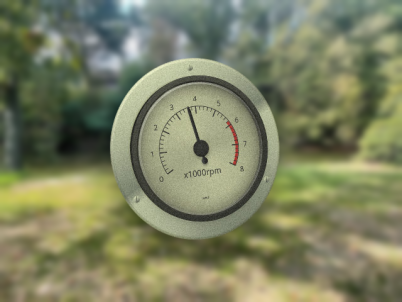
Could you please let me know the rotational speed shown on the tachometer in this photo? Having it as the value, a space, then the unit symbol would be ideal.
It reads 3600 rpm
